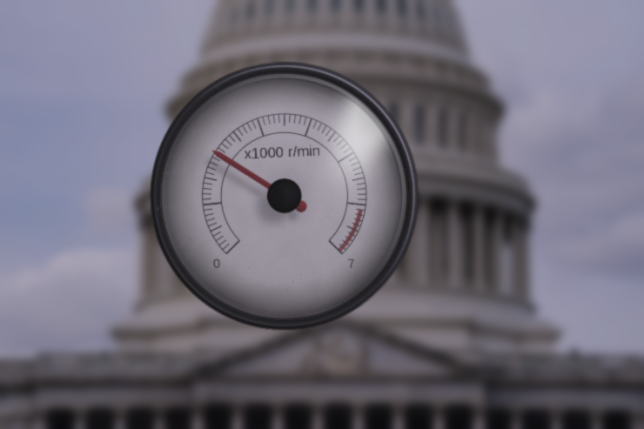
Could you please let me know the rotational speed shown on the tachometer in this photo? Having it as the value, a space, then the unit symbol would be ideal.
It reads 2000 rpm
